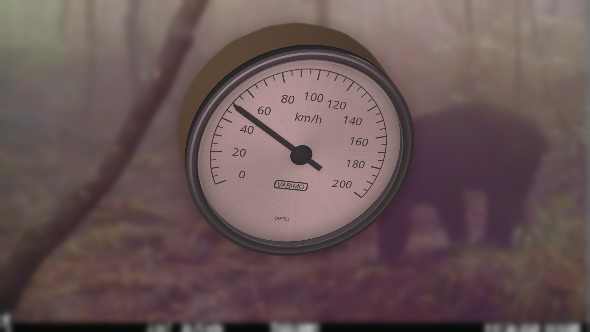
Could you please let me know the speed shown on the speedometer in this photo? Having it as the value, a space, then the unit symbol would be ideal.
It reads 50 km/h
